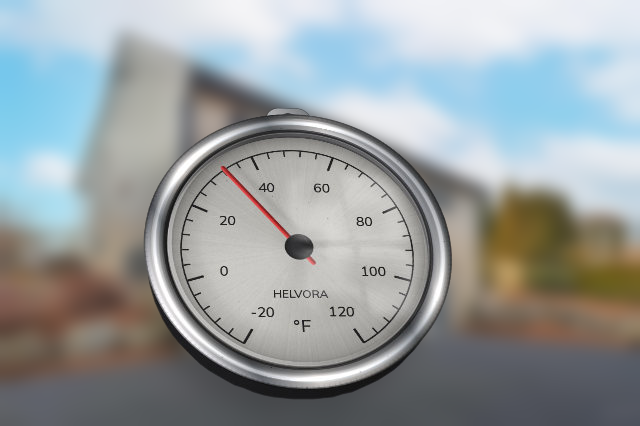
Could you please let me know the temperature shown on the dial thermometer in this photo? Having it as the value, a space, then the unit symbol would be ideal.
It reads 32 °F
